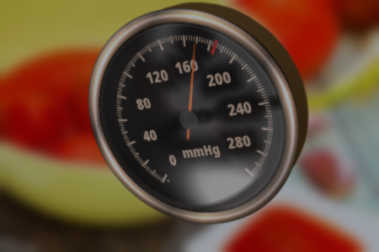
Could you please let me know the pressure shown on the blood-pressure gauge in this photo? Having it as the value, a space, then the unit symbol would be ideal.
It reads 170 mmHg
